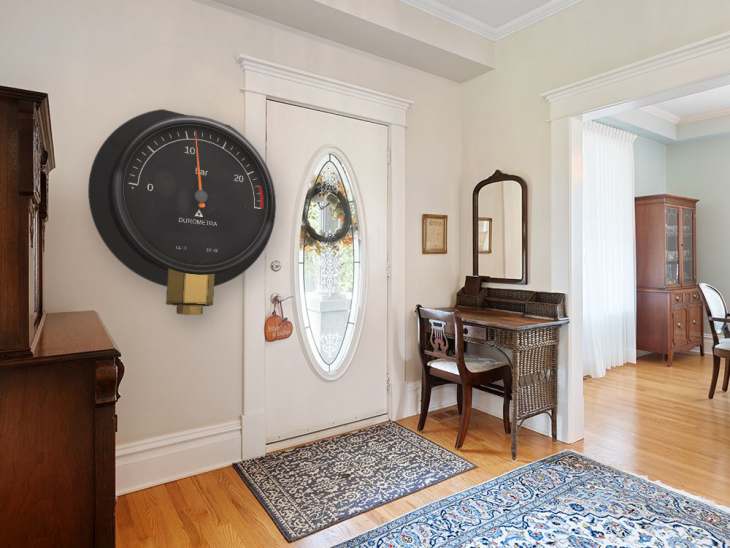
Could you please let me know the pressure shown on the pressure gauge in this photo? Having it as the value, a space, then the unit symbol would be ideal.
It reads 11 bar
